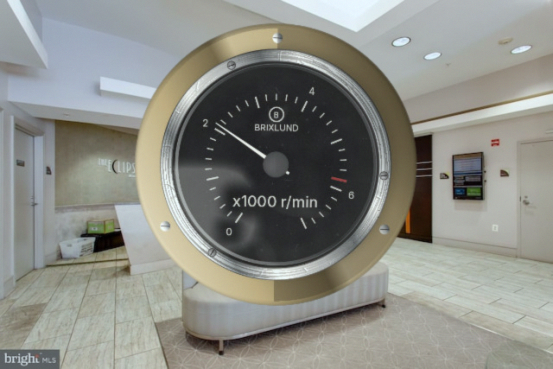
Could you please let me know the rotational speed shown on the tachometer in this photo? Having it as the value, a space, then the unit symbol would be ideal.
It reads 2100 rpm
